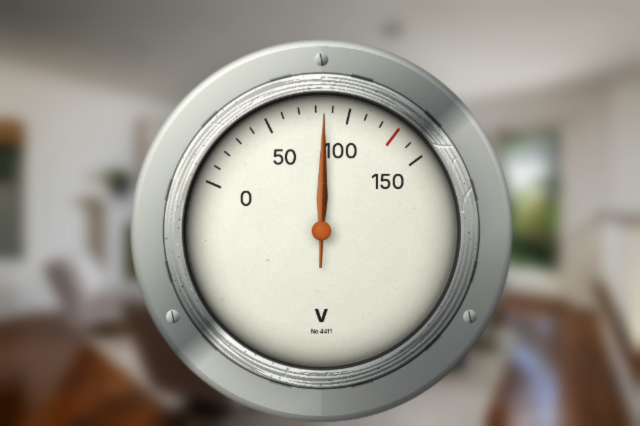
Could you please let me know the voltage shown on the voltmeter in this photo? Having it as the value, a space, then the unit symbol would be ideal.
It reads 85 V
